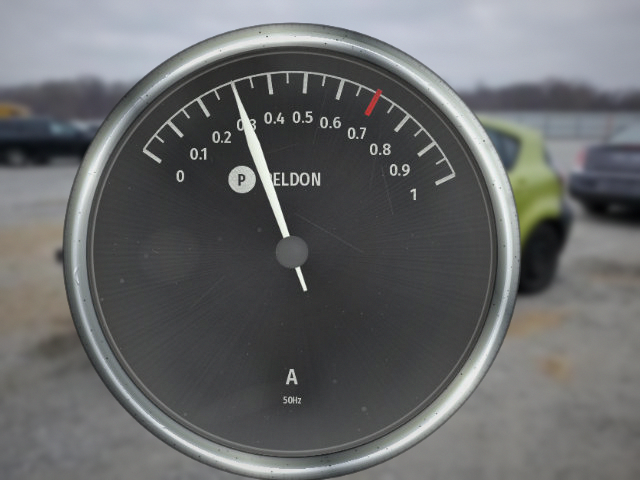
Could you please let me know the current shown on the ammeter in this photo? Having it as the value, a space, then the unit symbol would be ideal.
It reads 0.3 A
